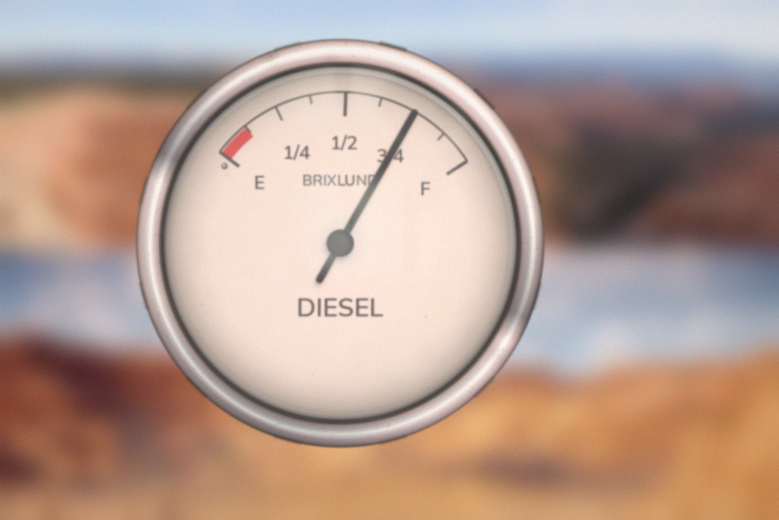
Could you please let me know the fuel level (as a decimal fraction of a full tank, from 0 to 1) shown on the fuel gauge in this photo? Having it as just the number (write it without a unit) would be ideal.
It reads 0.75
